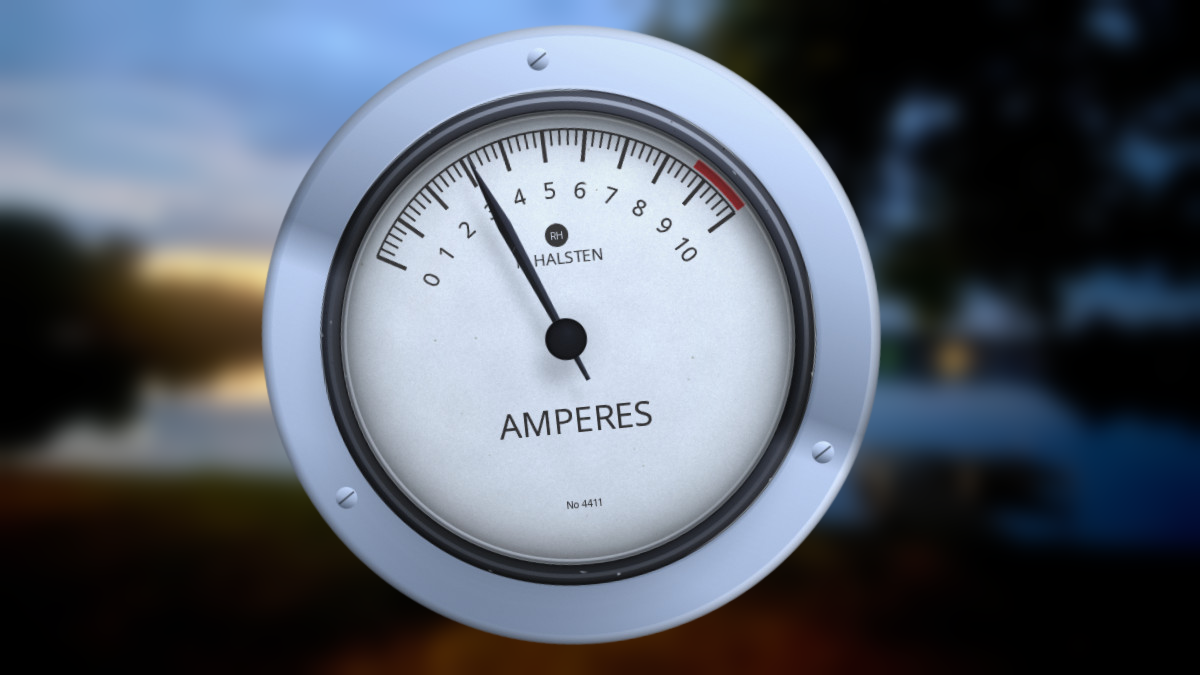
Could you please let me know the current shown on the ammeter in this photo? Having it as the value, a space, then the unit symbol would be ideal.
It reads 3.2 A
